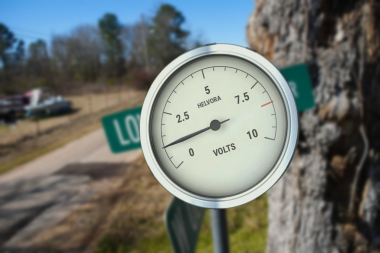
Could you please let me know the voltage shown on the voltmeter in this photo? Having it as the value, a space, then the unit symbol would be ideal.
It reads 1 V
